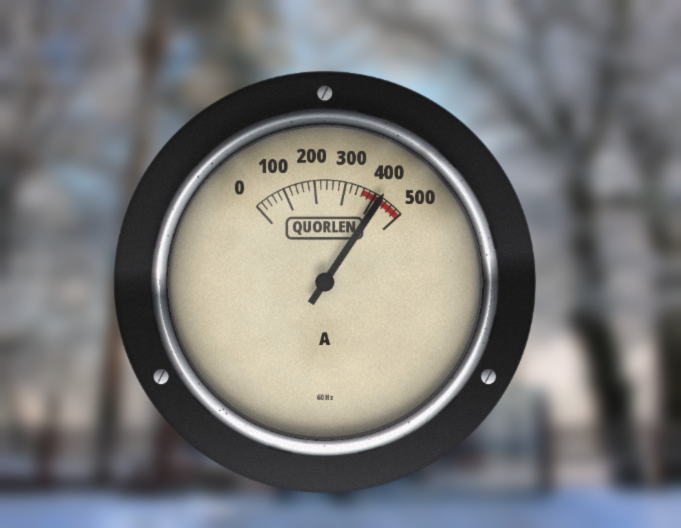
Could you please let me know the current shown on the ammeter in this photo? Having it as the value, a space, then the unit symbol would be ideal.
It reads 420 A
